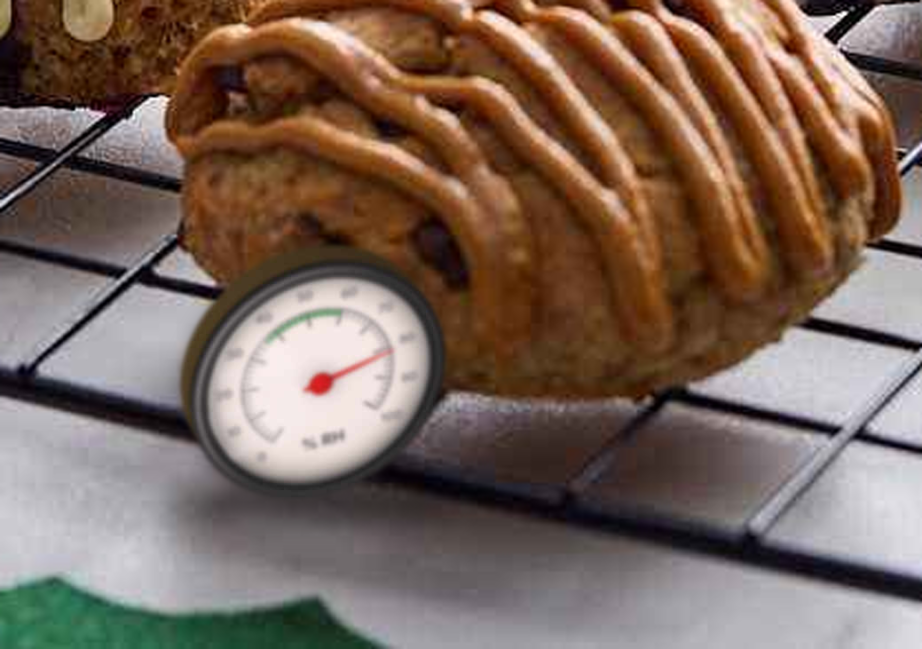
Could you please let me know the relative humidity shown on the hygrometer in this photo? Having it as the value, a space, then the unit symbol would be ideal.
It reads 80 %
